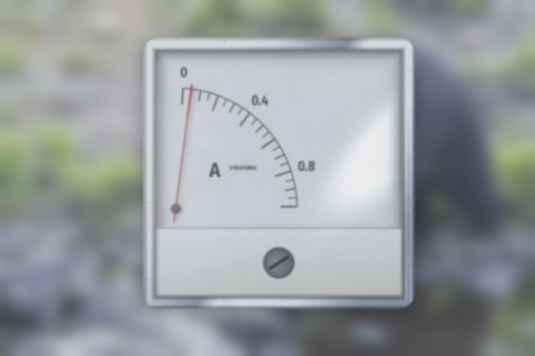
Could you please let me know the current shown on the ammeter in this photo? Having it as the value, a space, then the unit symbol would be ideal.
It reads 0.05 A
